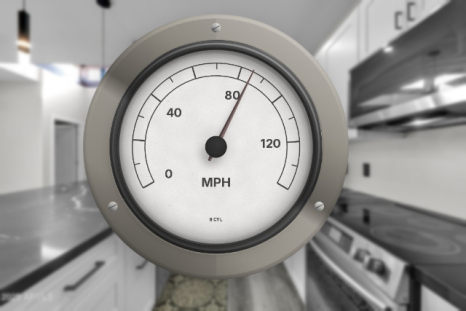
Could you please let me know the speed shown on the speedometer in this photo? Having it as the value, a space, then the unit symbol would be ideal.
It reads 85 mph
